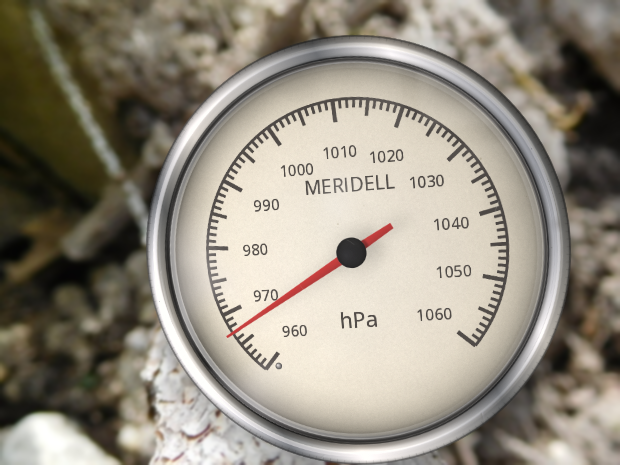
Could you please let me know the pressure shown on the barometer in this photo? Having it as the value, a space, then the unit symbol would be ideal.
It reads 967 hPa
